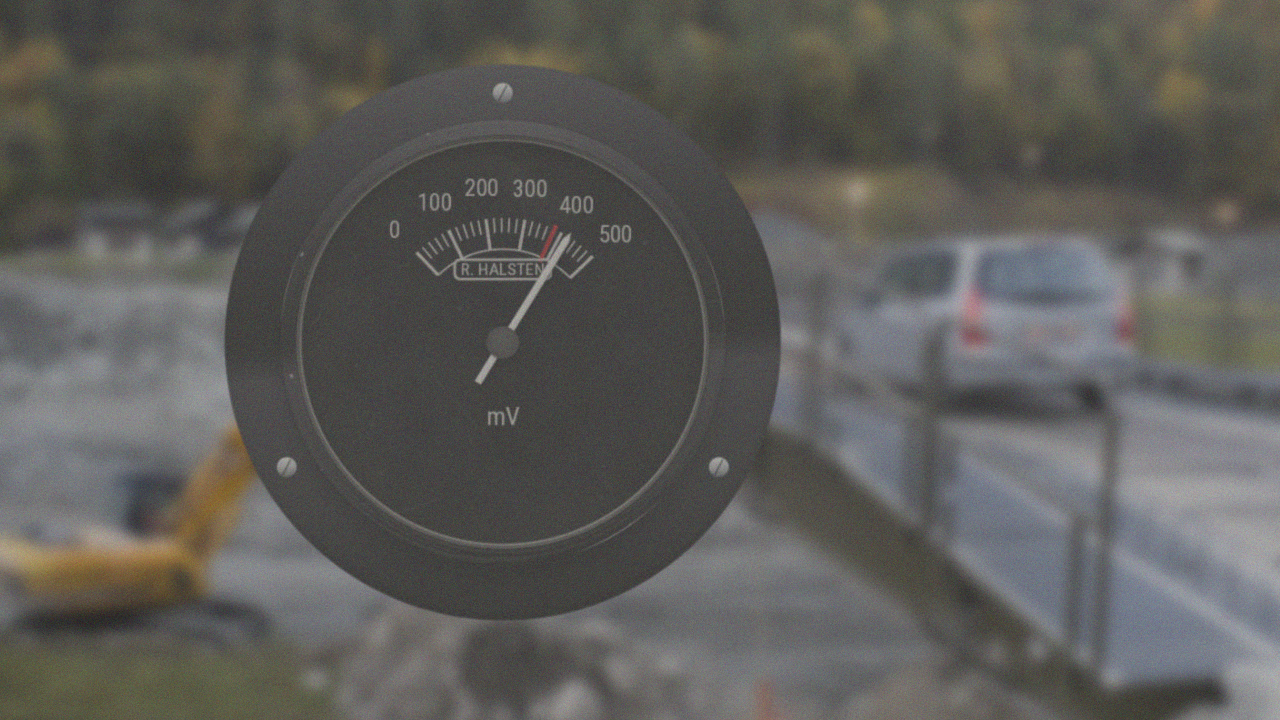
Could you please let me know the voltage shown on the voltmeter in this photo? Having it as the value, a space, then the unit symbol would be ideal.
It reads 420 mV
